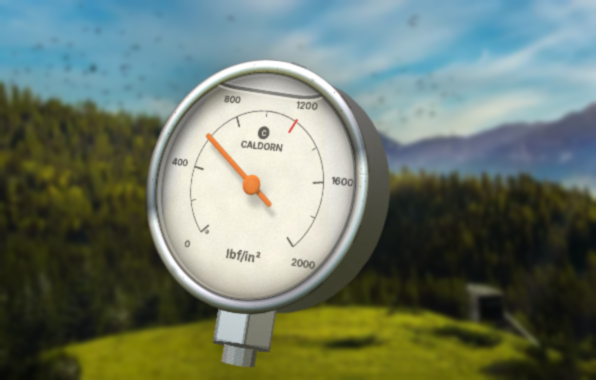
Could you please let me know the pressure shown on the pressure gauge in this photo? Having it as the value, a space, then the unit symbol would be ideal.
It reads 600 psi
